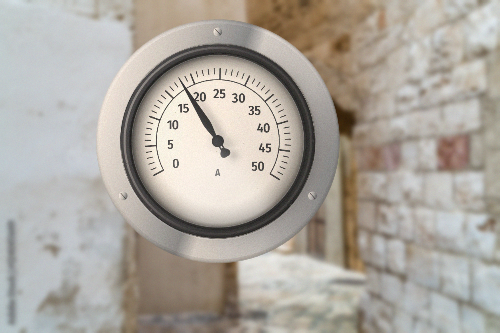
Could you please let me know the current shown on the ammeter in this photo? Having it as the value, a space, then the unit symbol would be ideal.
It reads 18 A
